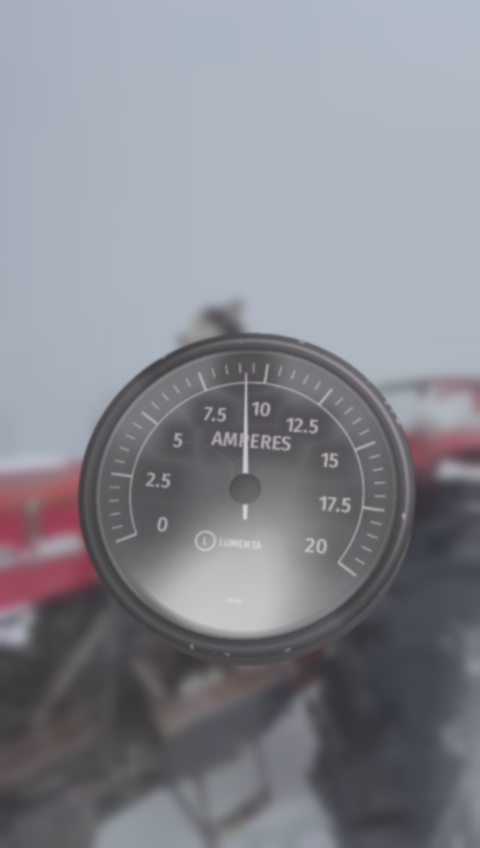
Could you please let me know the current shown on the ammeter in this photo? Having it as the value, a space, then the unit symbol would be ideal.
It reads 9.25 A
